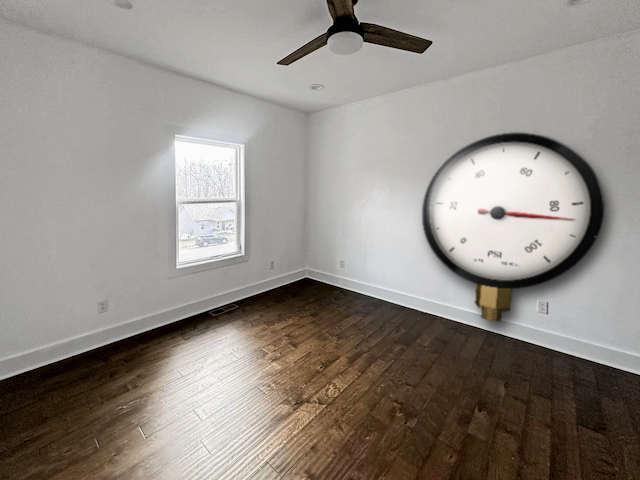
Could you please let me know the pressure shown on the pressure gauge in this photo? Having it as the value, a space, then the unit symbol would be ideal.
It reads 85 psi
